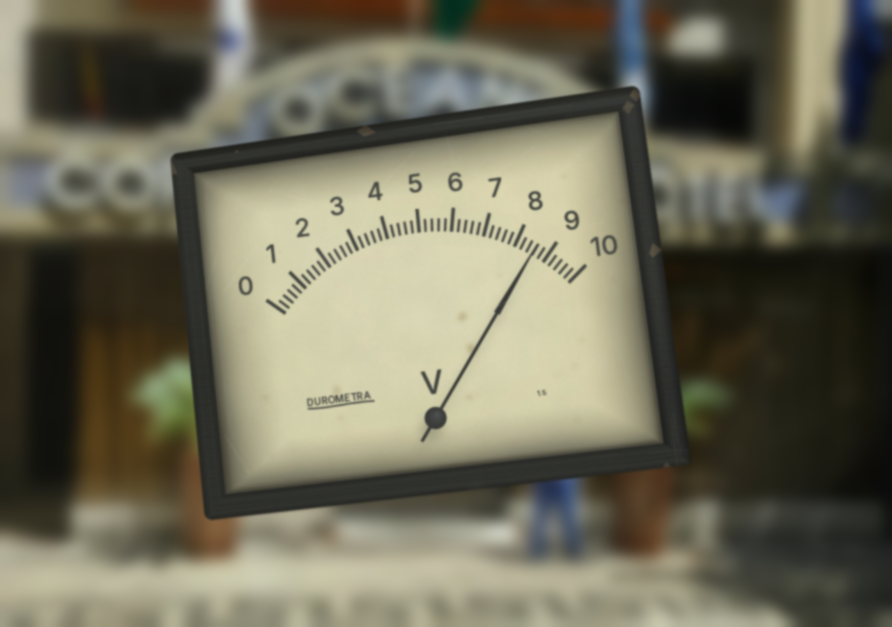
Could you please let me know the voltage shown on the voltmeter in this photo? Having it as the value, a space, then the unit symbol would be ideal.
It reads 8.6 V
